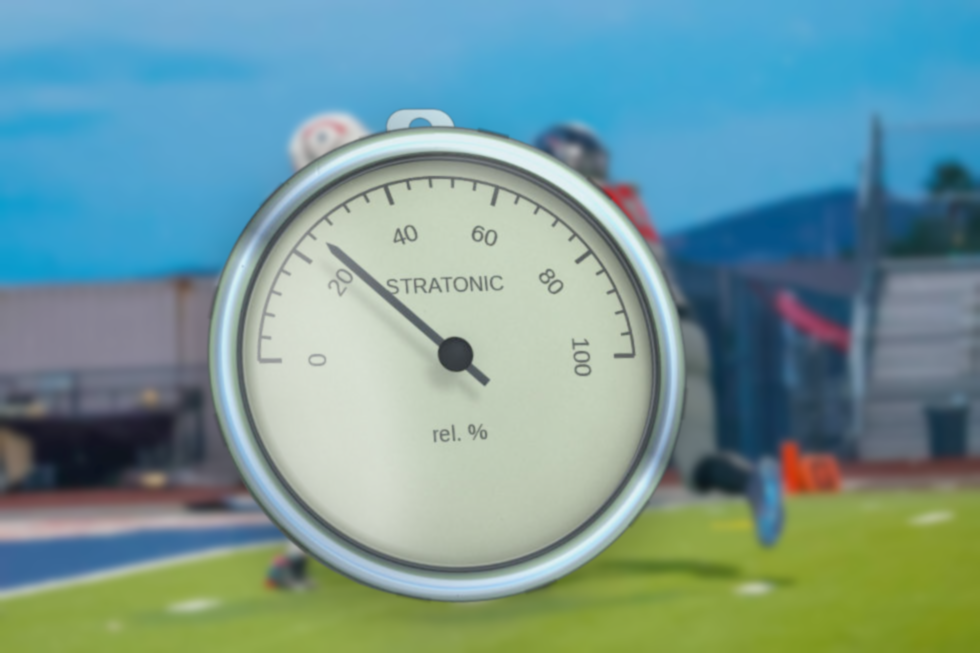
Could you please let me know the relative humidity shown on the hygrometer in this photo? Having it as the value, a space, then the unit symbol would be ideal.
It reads 24 %
